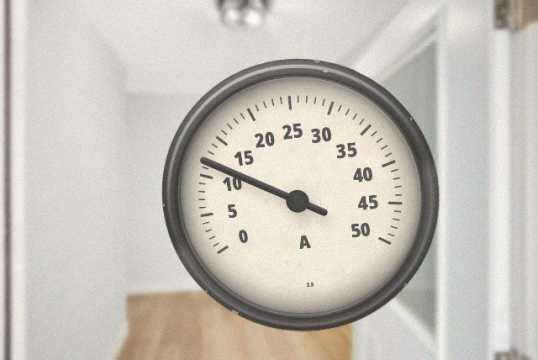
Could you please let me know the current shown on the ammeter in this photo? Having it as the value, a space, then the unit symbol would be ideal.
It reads 12 A
